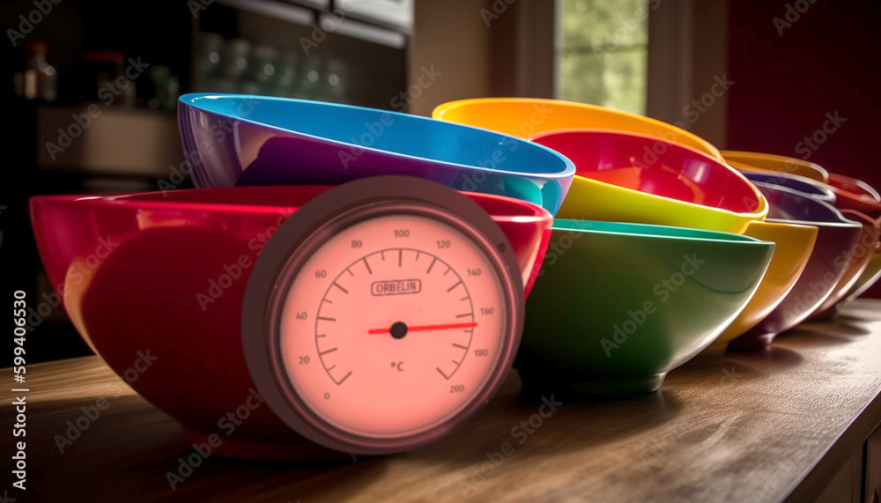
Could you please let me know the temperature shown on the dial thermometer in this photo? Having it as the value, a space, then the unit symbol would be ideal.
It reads 165 °C
